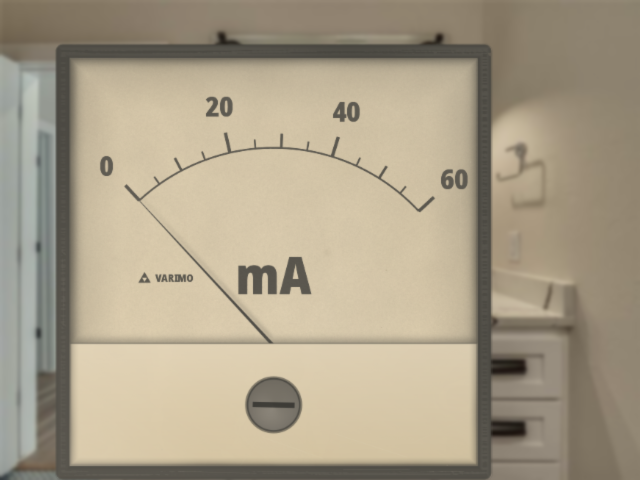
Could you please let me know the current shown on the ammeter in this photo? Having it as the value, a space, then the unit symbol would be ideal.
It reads 0 mA
